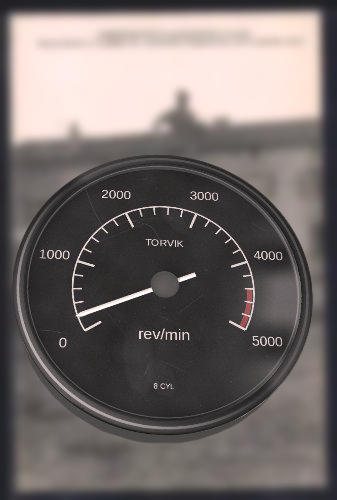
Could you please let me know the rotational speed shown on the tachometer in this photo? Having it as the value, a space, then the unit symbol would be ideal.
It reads 200 rpm
